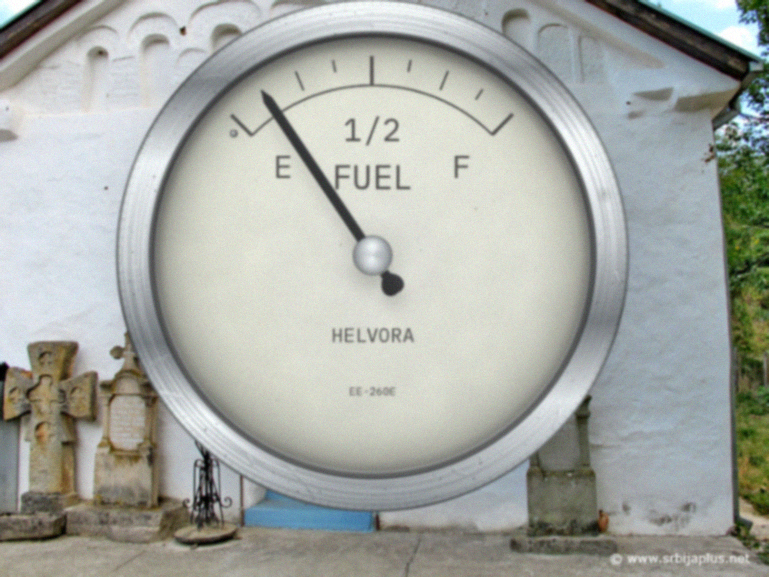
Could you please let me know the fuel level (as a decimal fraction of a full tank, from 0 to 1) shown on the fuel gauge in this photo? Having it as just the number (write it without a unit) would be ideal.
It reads 0.125
